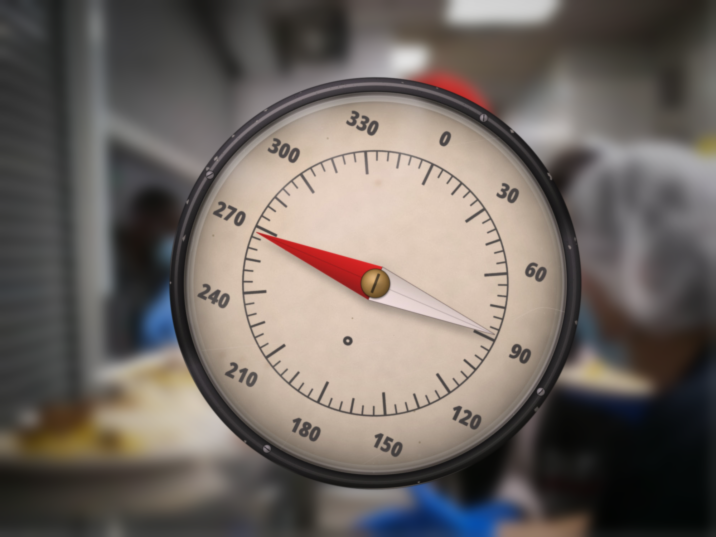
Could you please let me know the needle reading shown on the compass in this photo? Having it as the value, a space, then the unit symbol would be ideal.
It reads 267.5 °
